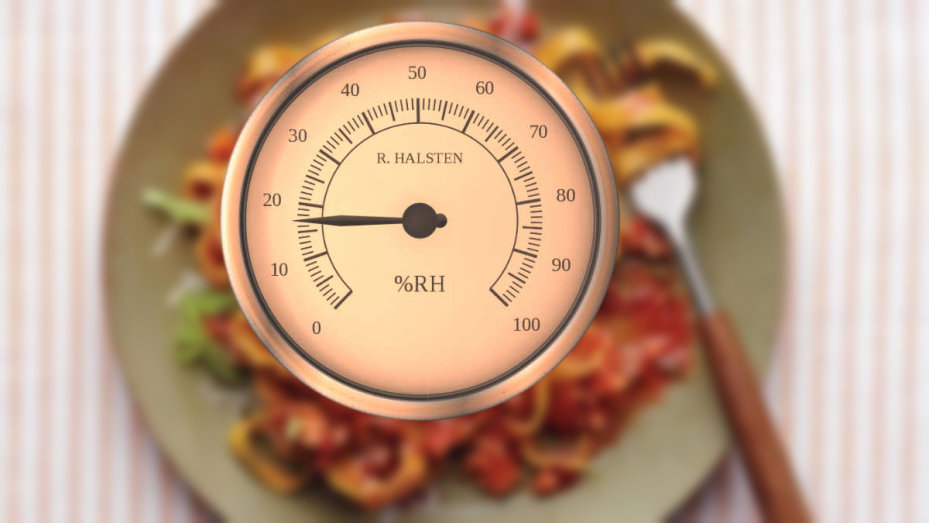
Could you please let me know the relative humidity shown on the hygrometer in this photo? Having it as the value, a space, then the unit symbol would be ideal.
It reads 17 %
